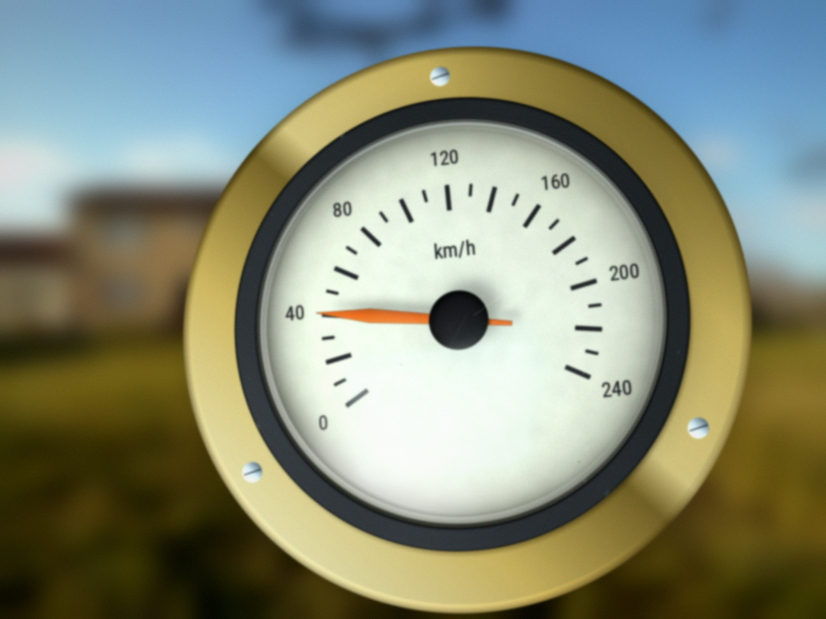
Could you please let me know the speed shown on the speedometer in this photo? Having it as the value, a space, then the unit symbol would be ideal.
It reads 40 km/h
